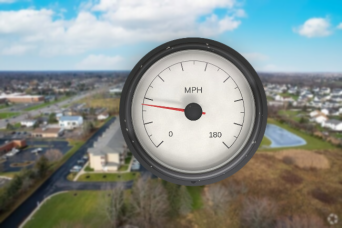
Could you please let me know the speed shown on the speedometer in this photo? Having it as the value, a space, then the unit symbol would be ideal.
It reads 35 mph
